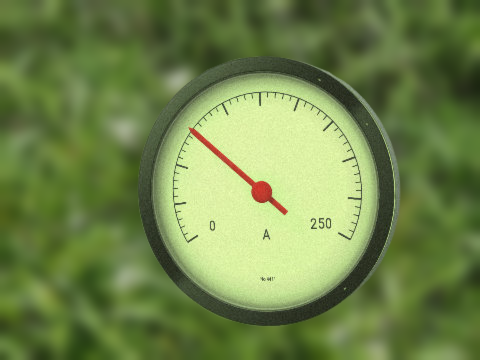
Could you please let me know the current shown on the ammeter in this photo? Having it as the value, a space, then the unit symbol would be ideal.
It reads 75 A
